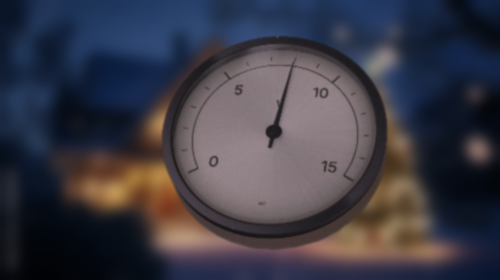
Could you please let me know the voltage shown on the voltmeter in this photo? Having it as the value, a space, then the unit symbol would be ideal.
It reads 8 V
